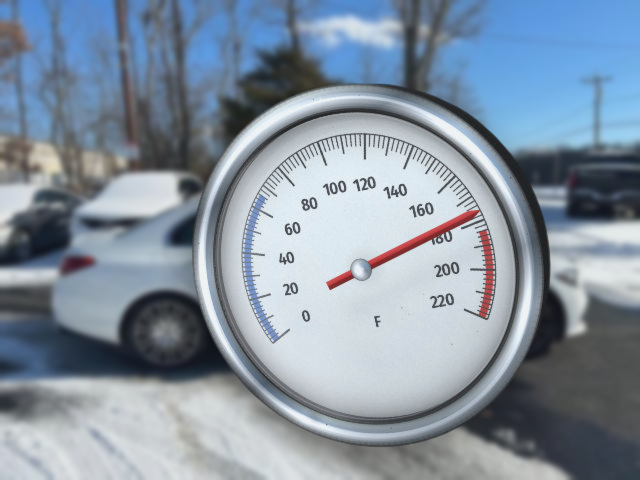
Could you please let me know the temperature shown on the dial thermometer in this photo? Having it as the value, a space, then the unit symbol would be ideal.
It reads 176 °F
